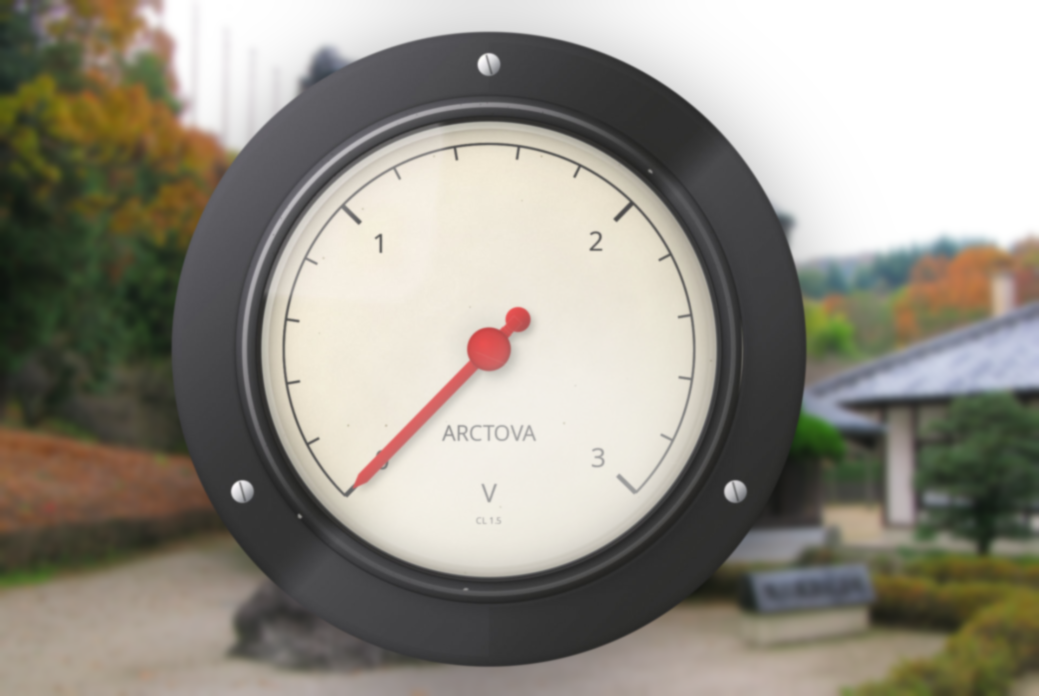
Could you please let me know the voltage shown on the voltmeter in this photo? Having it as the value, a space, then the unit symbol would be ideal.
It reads 0 V
